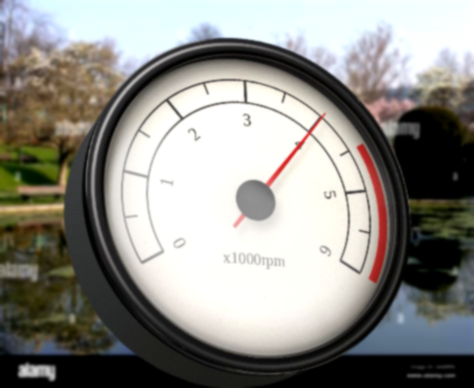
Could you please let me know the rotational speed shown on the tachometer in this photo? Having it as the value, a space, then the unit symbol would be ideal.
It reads 4000 rpm
